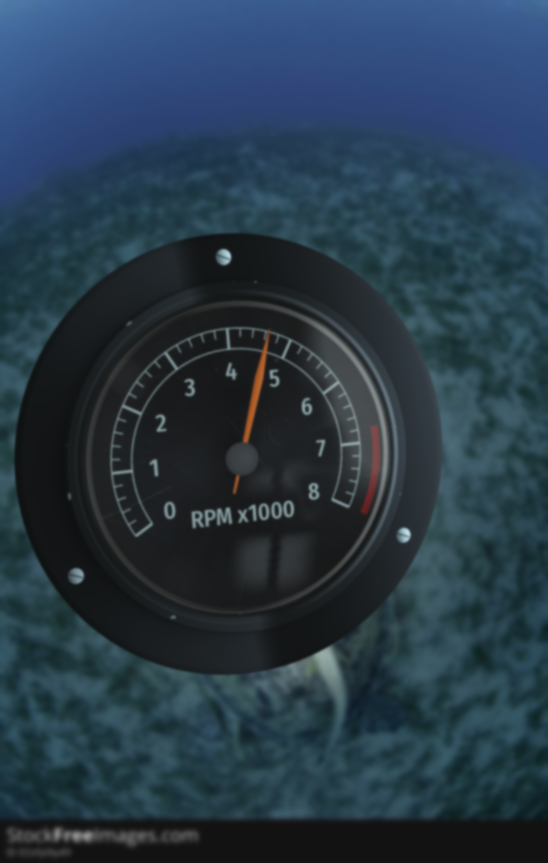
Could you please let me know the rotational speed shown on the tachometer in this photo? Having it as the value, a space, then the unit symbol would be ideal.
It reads 4600 rpm
